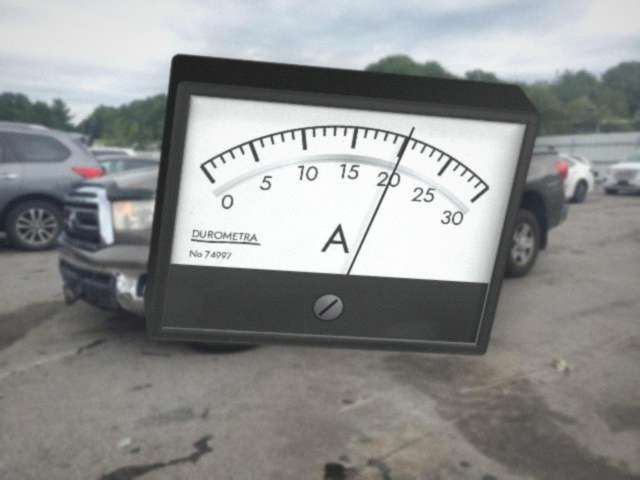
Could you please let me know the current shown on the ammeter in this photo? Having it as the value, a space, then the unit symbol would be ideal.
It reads 20 A
